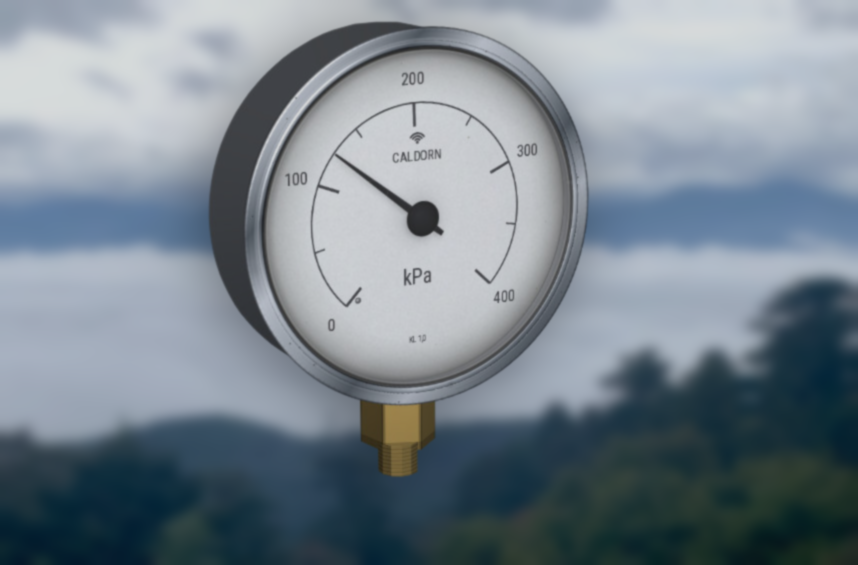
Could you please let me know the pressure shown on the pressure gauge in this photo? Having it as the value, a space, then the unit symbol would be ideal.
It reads 125 kPa
